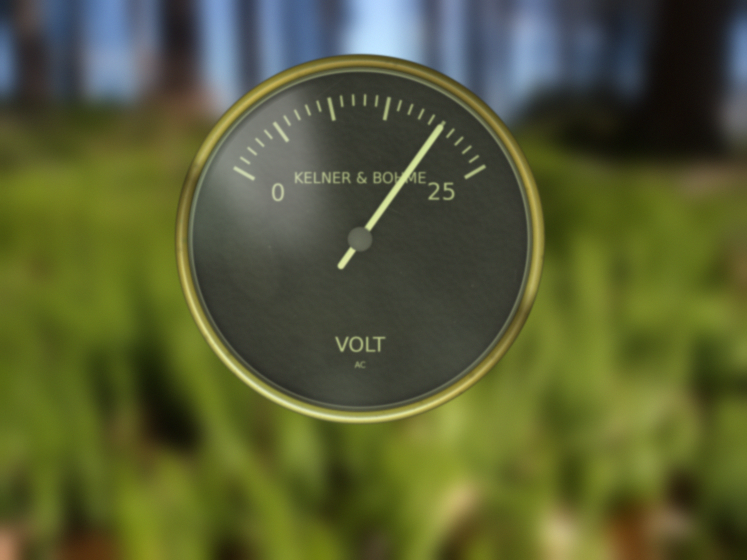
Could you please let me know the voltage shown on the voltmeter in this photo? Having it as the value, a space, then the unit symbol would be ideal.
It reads 20 V
